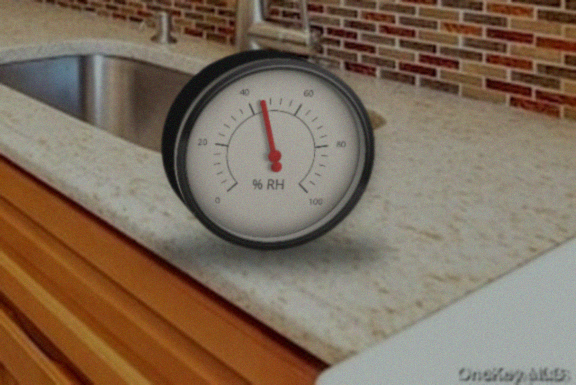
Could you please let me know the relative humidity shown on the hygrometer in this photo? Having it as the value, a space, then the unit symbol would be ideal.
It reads 44 %
